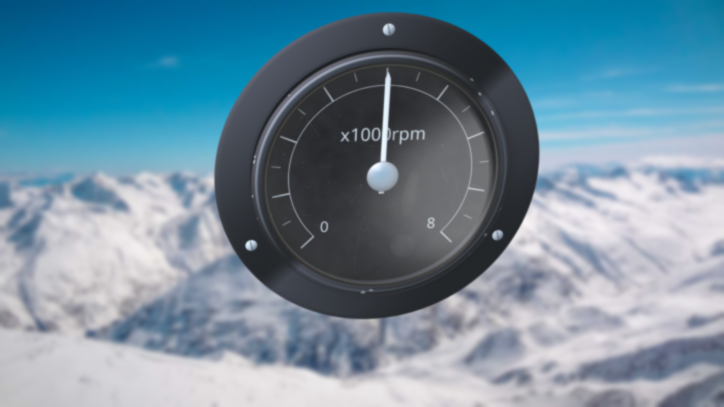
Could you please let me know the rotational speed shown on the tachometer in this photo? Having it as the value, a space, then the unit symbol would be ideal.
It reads 4000 rpm
